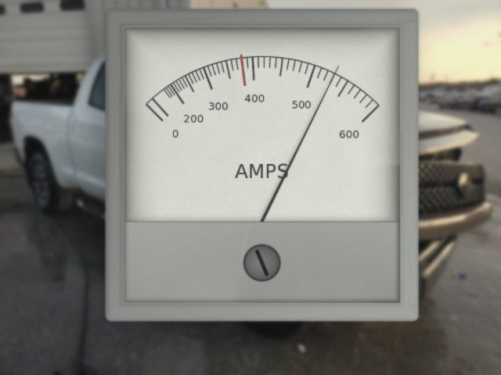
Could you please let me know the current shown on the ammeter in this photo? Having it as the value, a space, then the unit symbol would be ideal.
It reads 530 A
